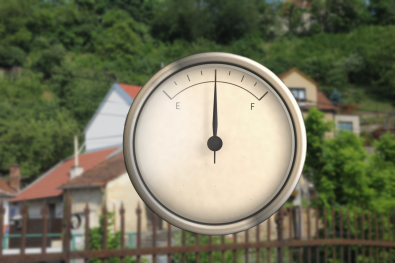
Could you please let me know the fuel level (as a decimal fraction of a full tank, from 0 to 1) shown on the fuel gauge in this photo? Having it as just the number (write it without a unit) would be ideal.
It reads 0.5
